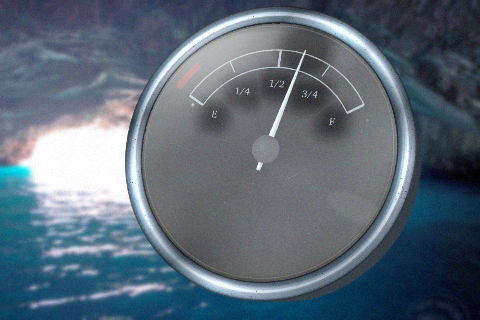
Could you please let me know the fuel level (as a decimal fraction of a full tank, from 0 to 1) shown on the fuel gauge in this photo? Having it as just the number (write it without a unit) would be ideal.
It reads 0.625
